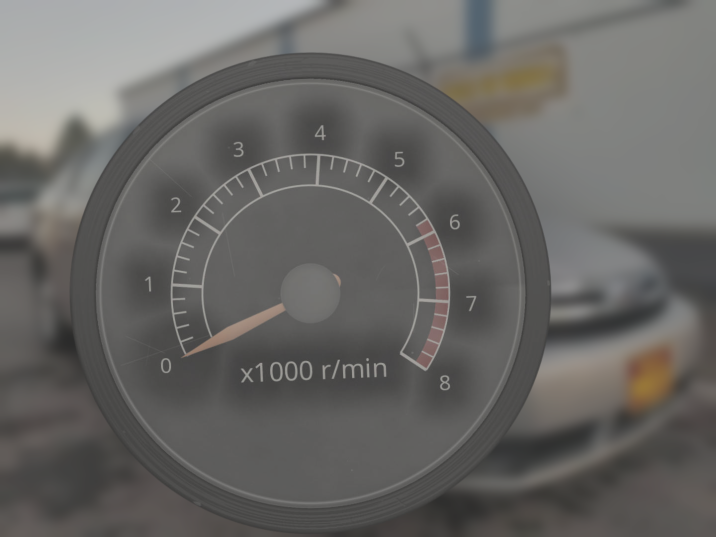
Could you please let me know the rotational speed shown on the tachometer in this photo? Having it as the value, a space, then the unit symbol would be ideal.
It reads 0 rpm
